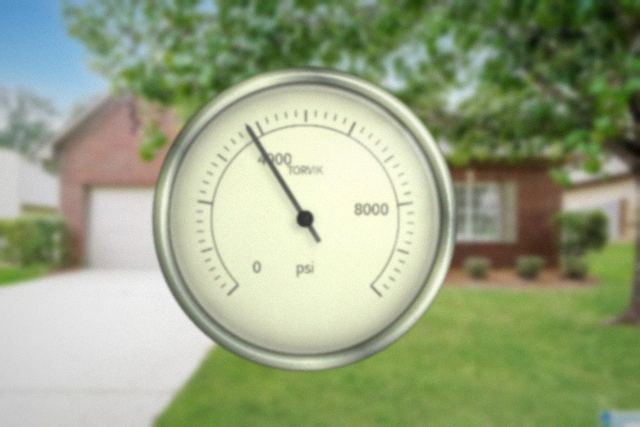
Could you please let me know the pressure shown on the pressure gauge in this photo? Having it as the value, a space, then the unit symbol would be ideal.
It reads 3800 psi
